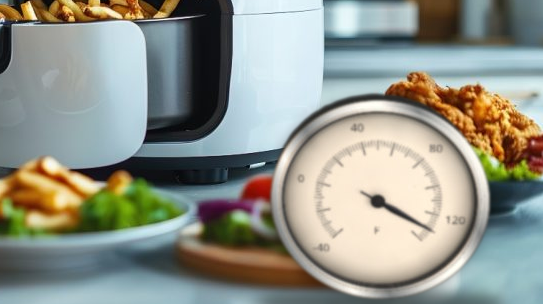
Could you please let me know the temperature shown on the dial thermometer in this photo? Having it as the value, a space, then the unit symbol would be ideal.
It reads 130 °F
